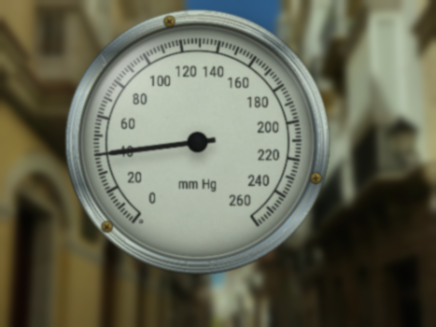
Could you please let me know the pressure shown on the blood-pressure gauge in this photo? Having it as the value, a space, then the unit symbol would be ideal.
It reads 40 mmHg
